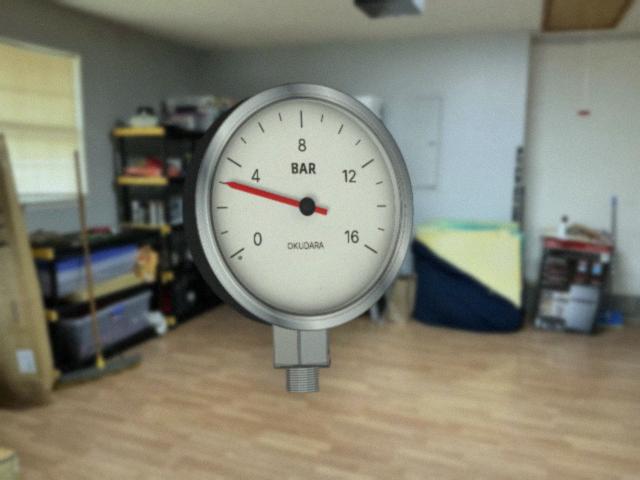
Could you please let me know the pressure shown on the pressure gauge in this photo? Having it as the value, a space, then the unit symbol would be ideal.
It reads 3 bar
